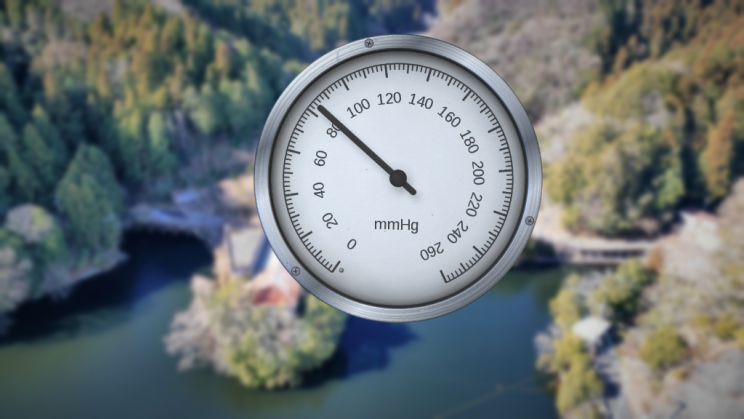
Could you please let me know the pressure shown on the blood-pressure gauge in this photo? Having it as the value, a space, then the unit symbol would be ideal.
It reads 84 mmHg
